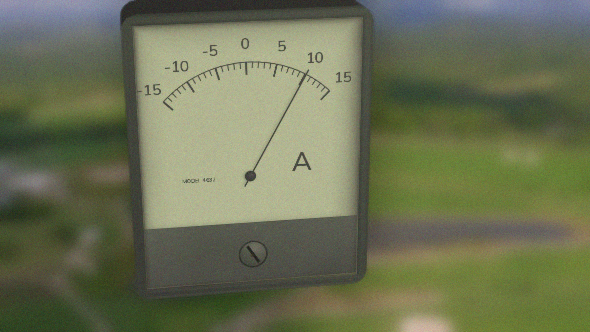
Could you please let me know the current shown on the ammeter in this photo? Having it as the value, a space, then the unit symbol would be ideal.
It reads 10 A
